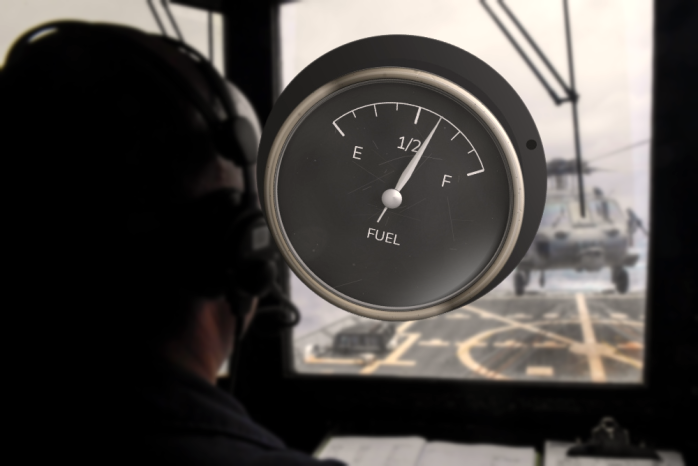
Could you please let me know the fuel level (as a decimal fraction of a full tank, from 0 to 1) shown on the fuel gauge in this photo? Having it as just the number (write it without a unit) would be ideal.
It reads 0.625
